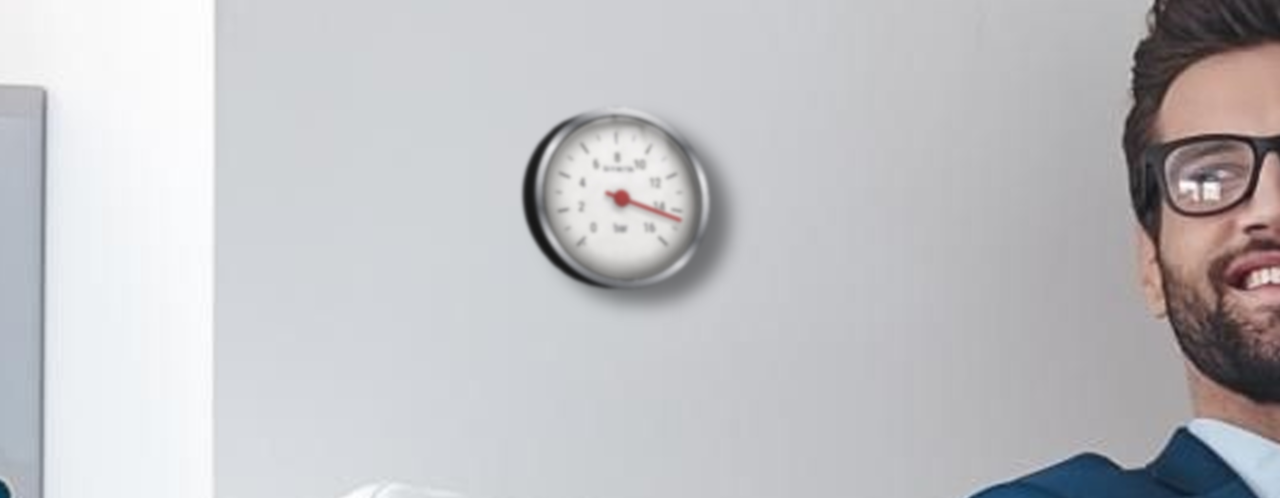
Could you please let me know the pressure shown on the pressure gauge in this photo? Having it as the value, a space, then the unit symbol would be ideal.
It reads 14.5 bar
